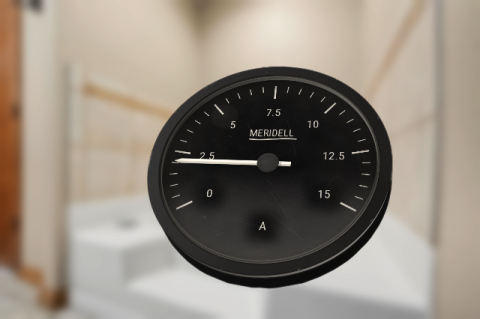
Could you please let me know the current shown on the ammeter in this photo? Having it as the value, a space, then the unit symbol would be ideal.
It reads 2 A
